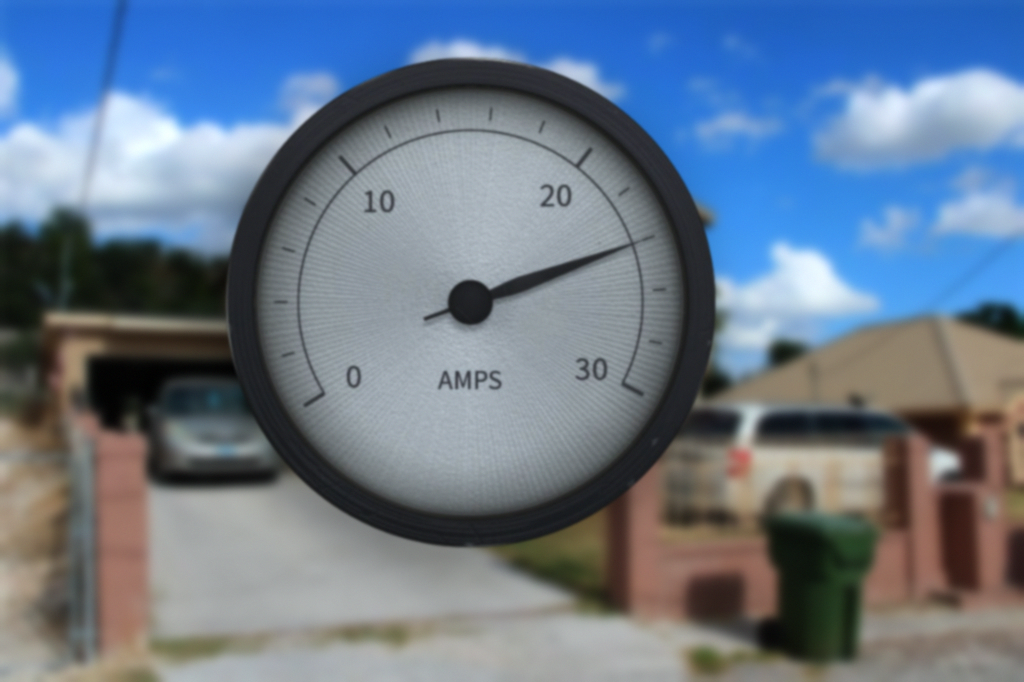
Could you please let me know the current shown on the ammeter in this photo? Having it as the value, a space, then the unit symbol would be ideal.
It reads 24 A
